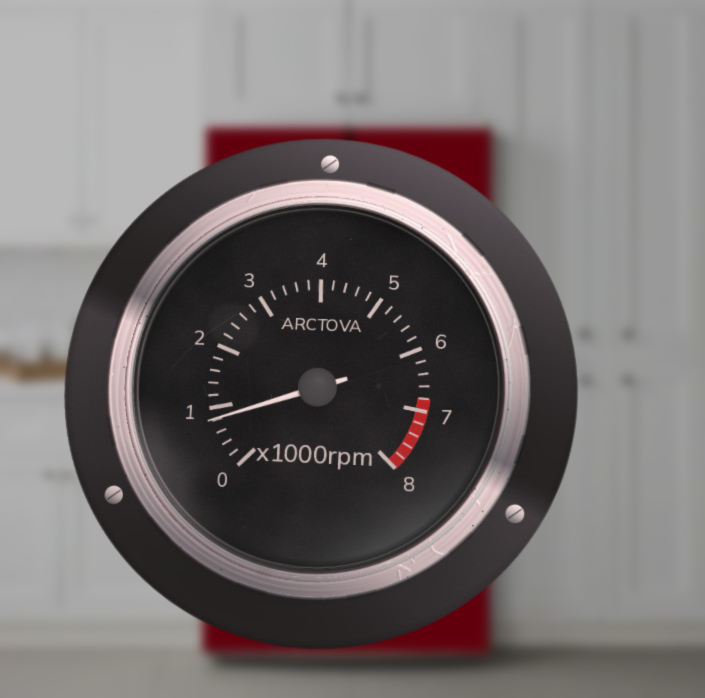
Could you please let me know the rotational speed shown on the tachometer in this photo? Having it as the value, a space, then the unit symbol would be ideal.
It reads 800 rpm
